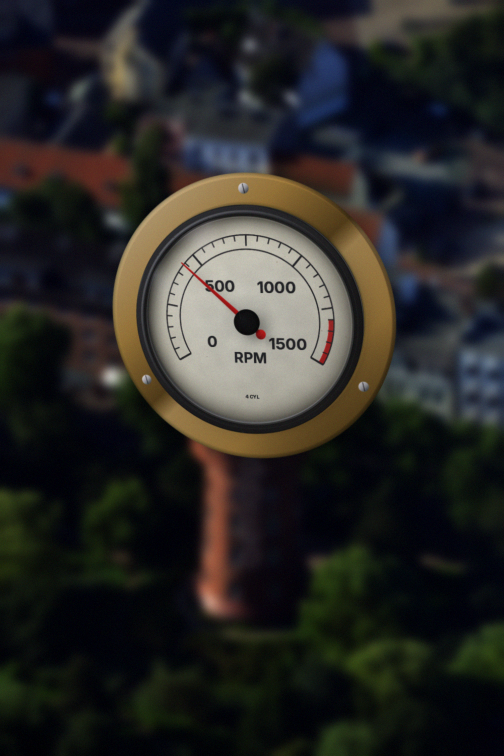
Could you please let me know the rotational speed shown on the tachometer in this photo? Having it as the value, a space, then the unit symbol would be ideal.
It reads 450 rpm
